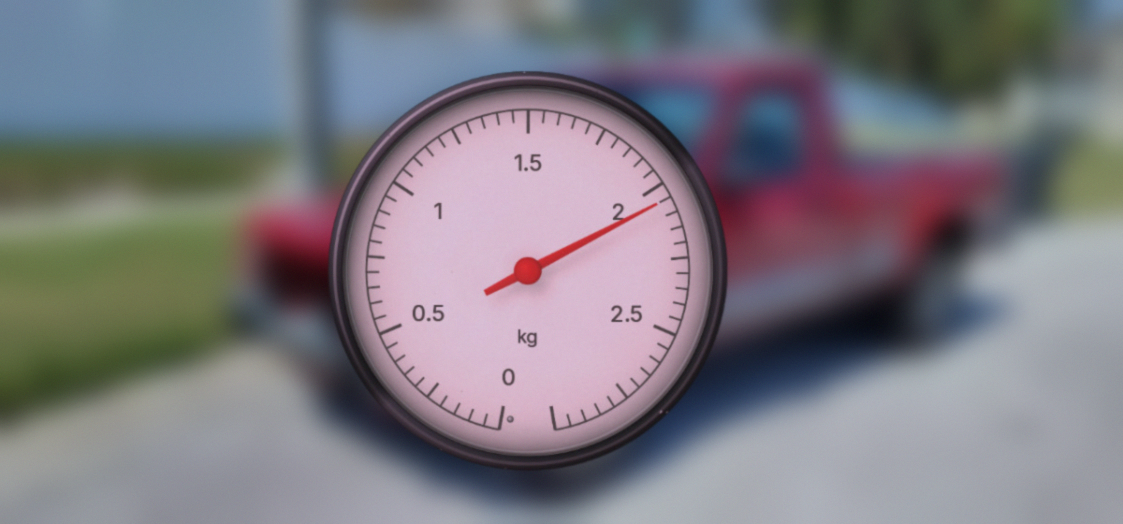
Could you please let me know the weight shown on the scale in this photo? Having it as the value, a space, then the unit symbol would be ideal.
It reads 2.05 kg
